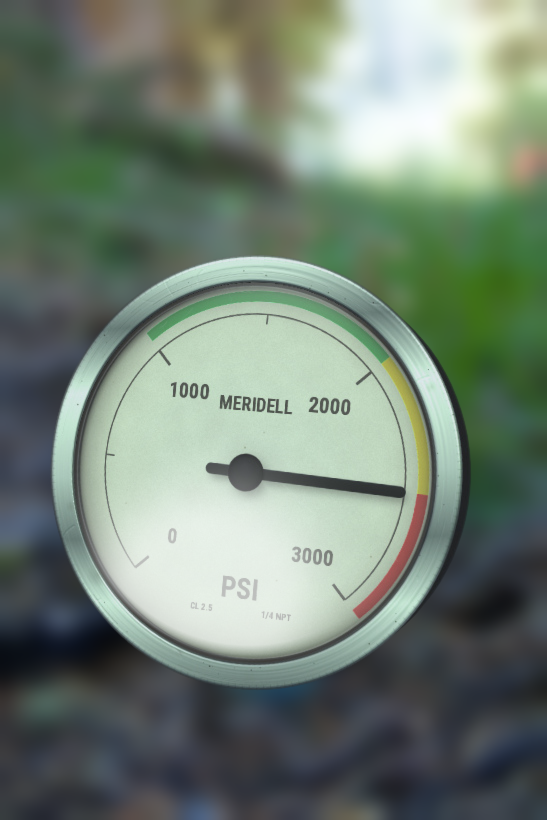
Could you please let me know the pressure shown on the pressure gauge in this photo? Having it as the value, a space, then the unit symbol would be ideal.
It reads 2500 psi
